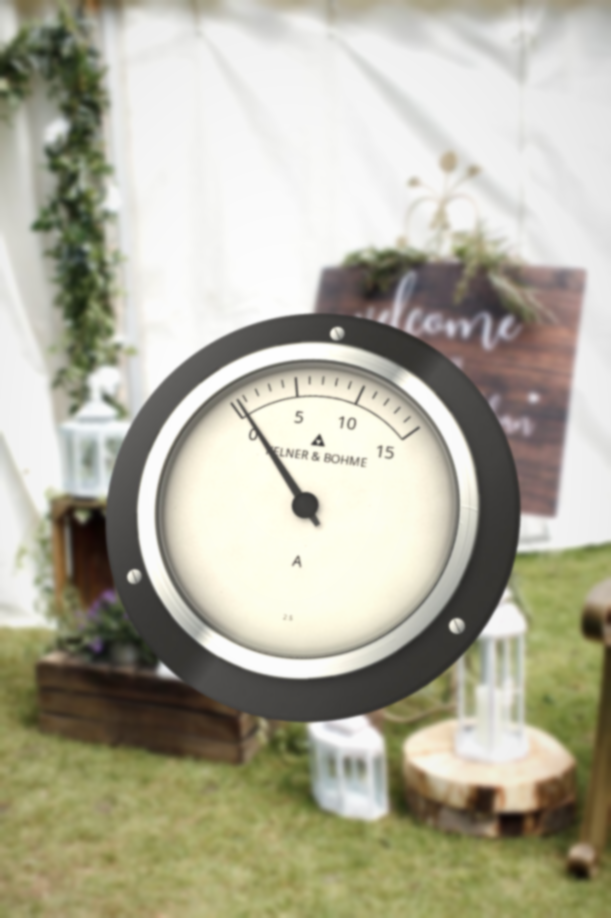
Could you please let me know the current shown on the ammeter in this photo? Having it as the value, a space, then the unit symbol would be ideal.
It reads 0.5 A
